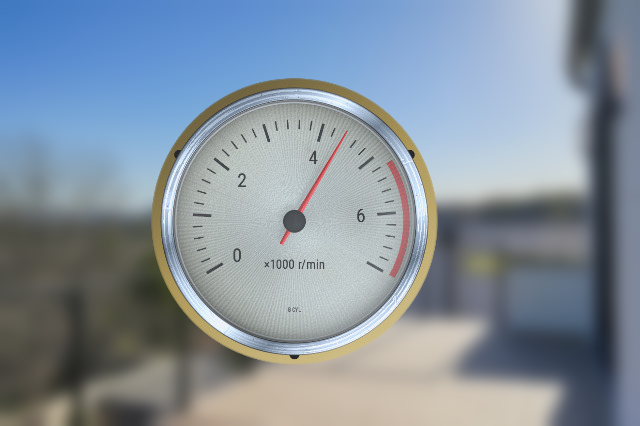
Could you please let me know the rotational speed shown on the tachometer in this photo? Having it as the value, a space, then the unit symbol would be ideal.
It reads 4400 rpm
